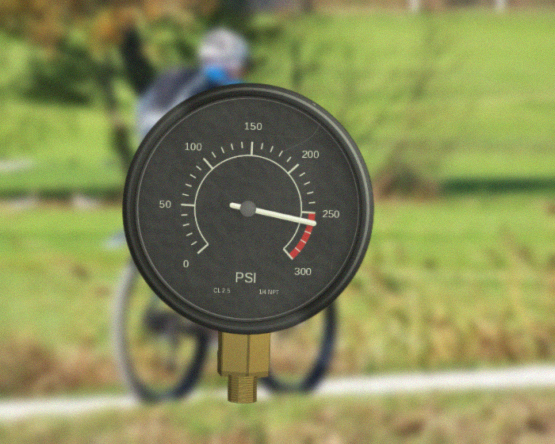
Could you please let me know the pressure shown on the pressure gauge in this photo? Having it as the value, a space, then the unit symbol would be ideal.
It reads 260 psi
